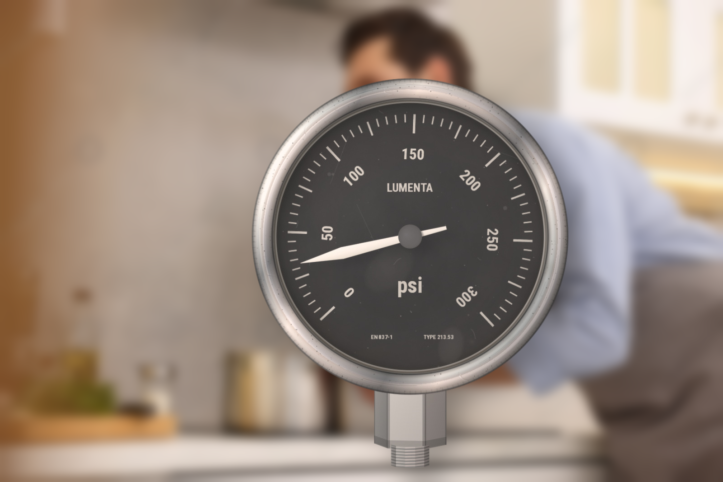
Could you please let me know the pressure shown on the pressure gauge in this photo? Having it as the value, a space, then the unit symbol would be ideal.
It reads 32.5 psi
